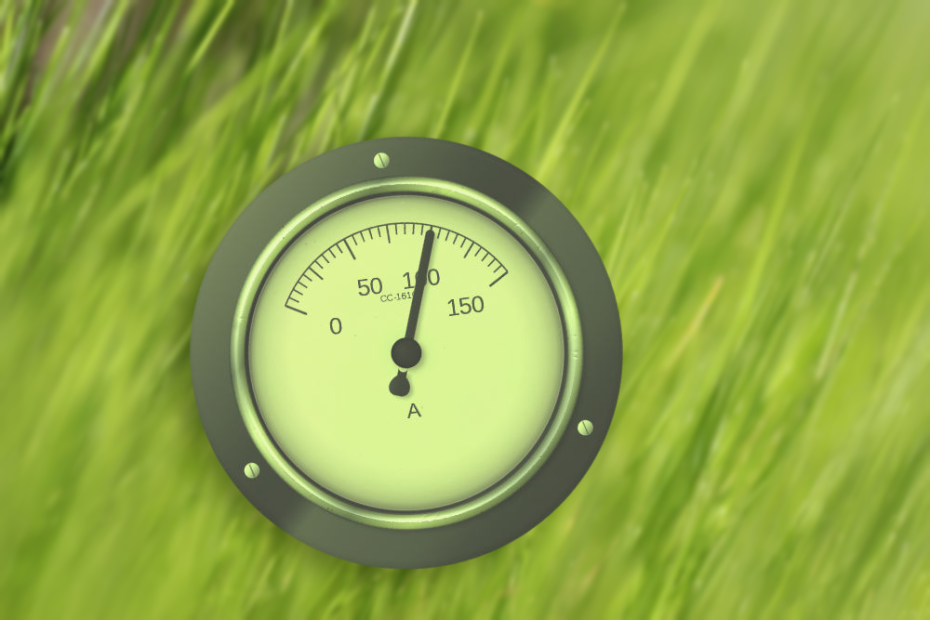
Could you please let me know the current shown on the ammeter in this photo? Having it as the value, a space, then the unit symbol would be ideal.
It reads 100 A
